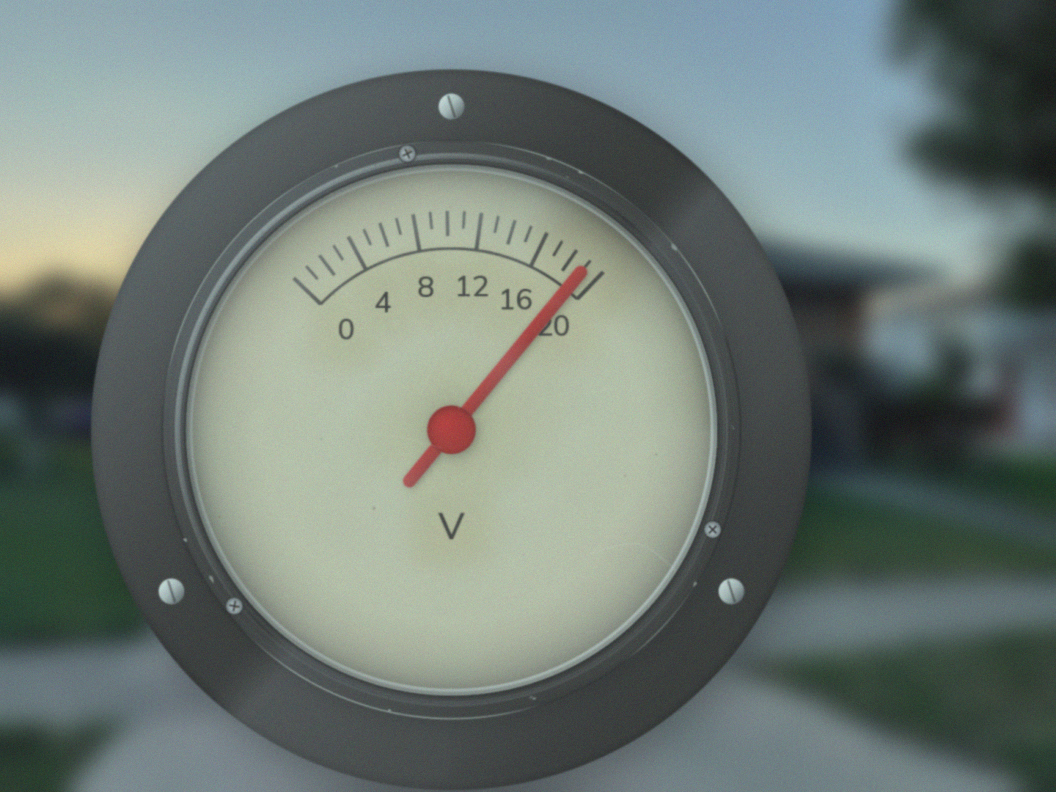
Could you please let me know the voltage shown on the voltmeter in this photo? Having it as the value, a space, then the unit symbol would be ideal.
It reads 19 V
